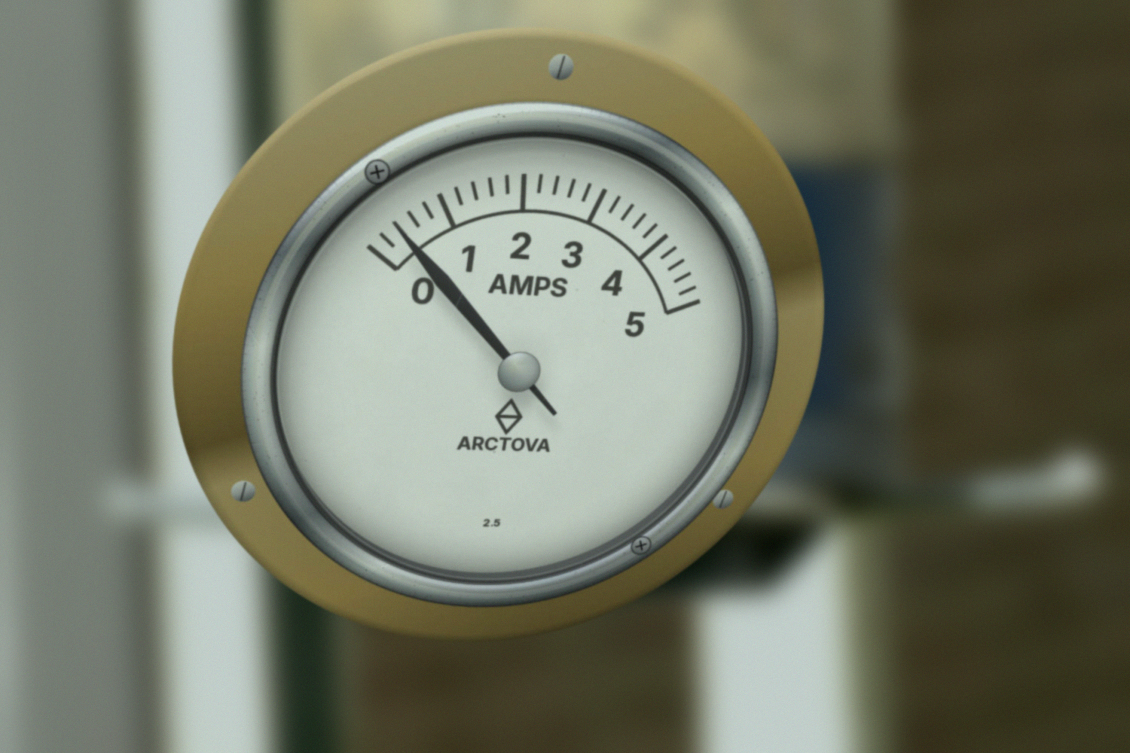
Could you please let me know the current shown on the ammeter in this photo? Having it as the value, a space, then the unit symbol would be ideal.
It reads 0.4 A
